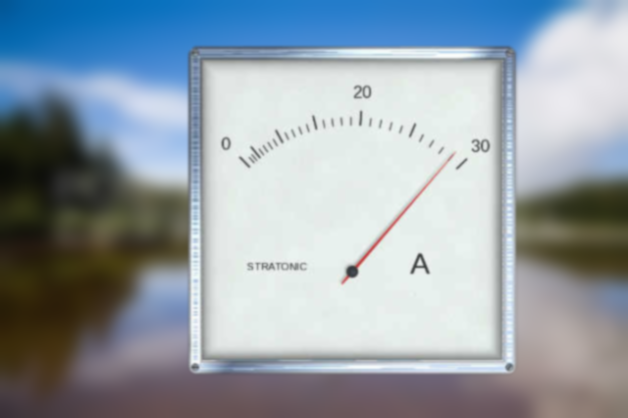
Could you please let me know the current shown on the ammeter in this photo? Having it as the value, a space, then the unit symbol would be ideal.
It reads 29 A
